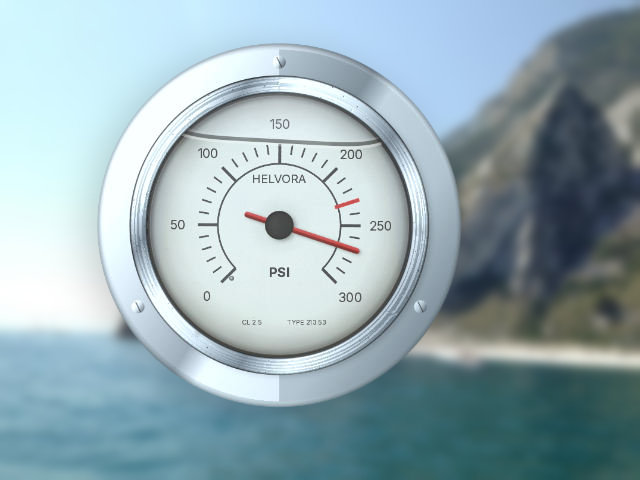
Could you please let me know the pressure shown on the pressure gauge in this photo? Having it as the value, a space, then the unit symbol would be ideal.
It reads 270 psi
